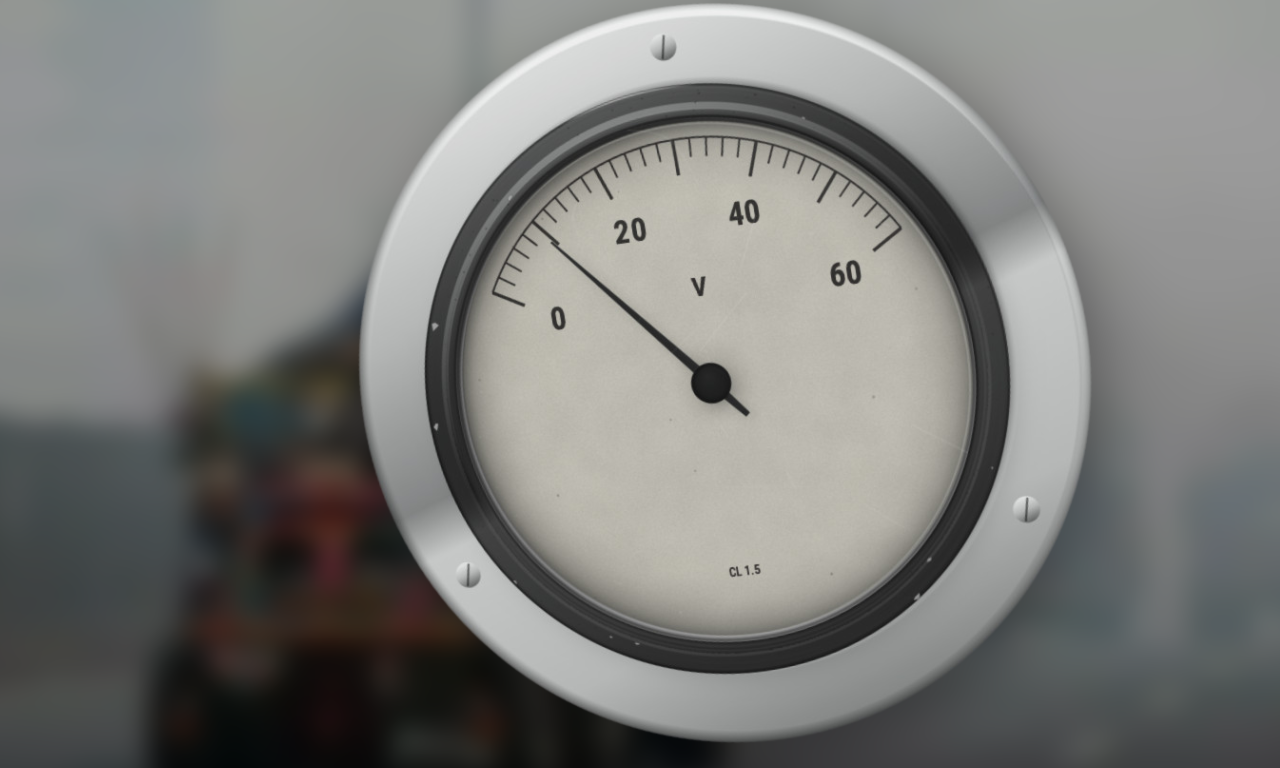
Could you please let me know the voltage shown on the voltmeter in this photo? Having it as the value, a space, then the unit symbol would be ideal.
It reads 10 V
